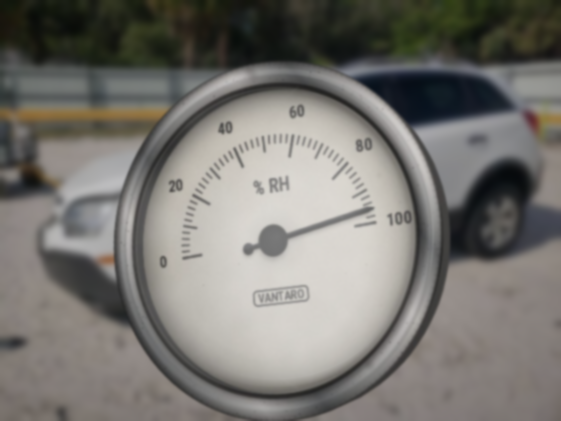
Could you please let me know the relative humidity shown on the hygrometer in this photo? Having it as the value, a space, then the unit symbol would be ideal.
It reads 96 %
